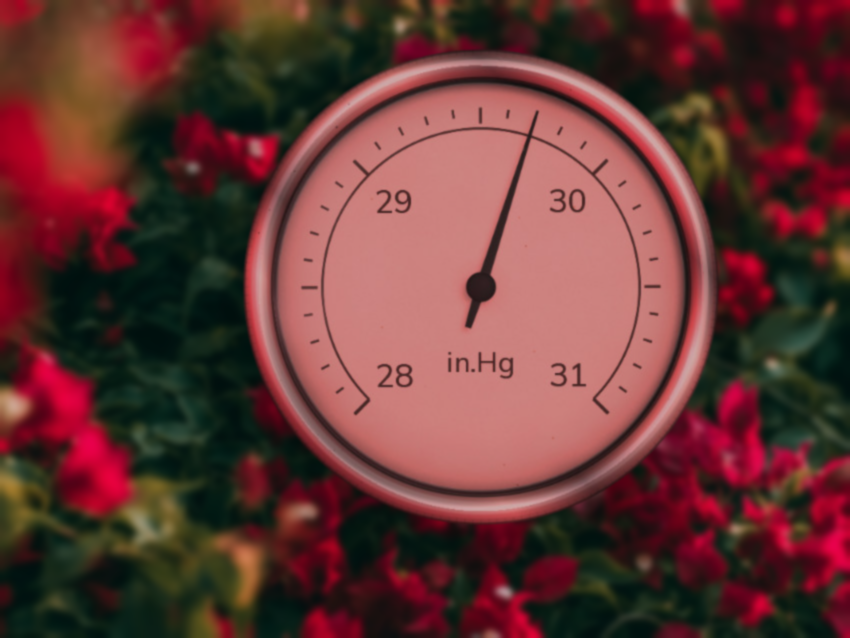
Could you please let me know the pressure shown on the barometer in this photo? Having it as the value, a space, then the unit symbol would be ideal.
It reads 29.7 inHg
